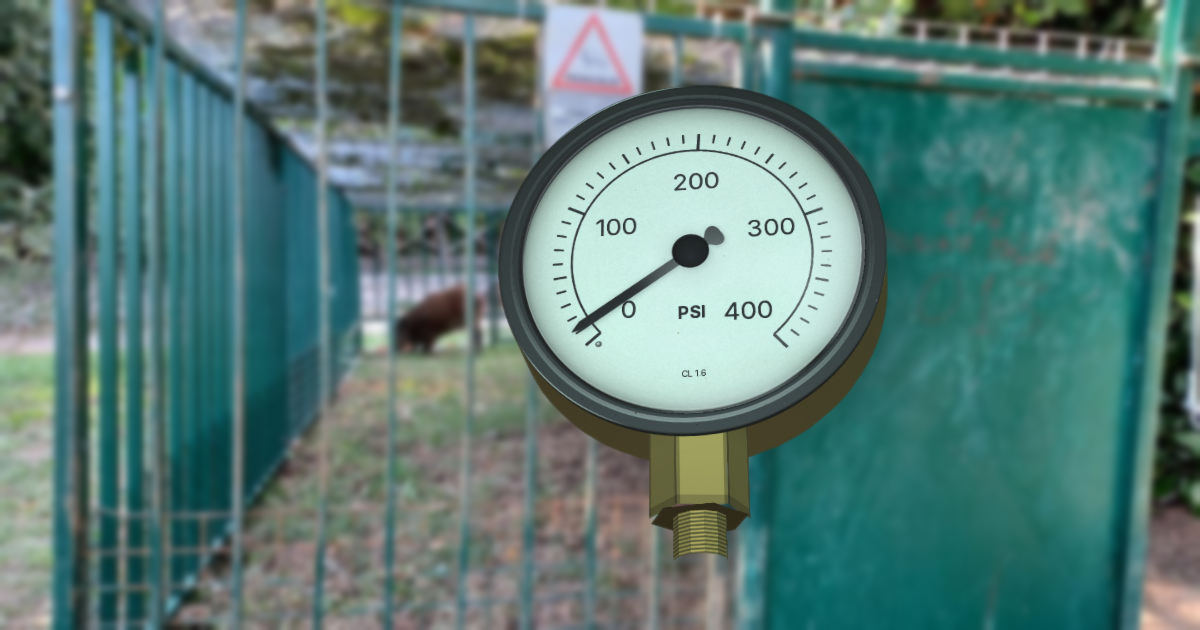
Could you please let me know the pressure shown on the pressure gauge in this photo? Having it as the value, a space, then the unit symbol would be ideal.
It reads 10 psi
